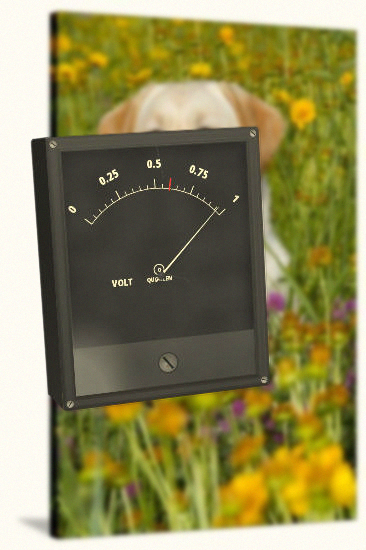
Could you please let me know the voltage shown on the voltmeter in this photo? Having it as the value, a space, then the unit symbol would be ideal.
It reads 0.95 V
